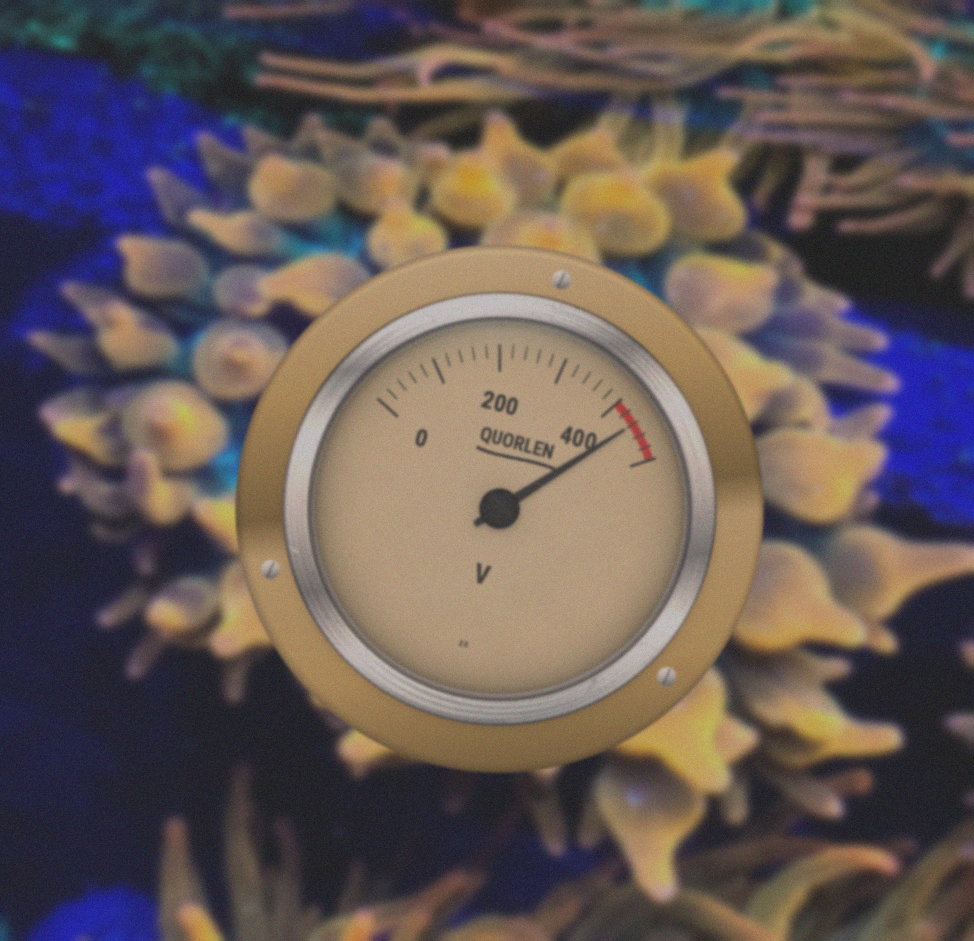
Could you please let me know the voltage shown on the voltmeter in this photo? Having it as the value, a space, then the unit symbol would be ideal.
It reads 440 V
